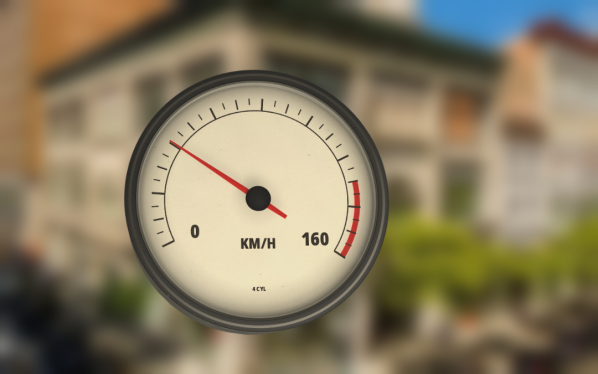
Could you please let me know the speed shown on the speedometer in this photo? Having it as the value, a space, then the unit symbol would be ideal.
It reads 40 km/h
